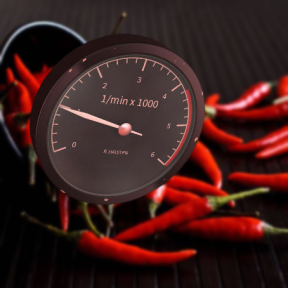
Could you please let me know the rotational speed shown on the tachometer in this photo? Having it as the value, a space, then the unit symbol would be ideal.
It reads 1000 rpm
